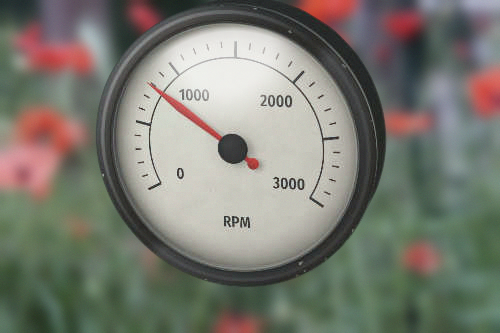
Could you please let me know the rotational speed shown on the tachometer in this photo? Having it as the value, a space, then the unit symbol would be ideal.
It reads 800 rpm
